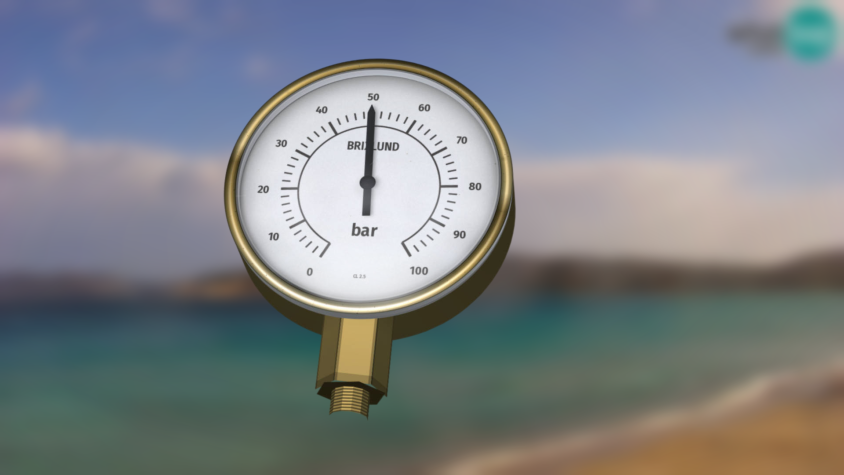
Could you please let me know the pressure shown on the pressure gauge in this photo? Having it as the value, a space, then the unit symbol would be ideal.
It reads 50 bar
